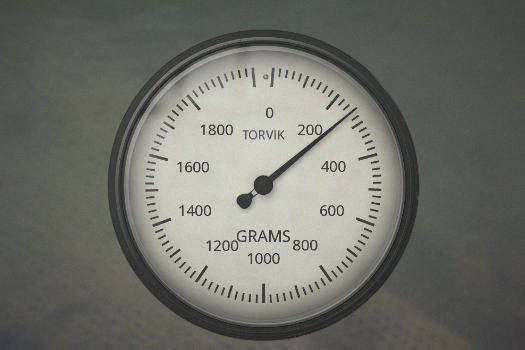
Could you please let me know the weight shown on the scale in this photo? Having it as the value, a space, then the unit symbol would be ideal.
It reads 260 g
